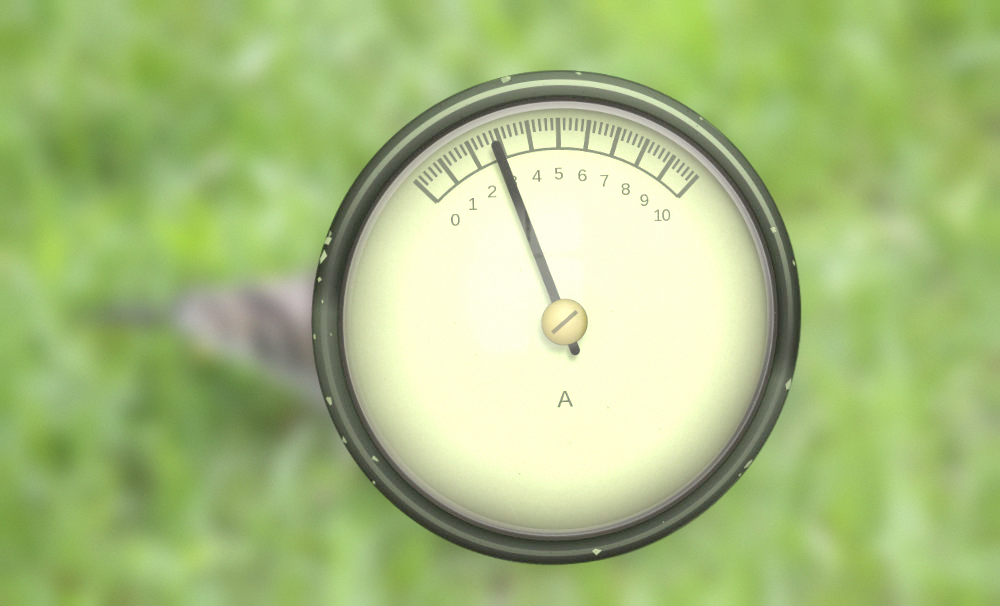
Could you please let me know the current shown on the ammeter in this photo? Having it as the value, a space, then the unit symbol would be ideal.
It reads 2.8 A
